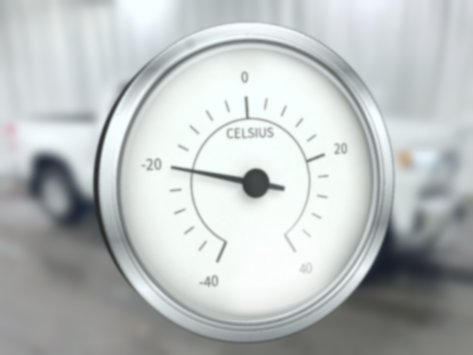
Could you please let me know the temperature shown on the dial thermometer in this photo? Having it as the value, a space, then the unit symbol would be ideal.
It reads -20 °C
